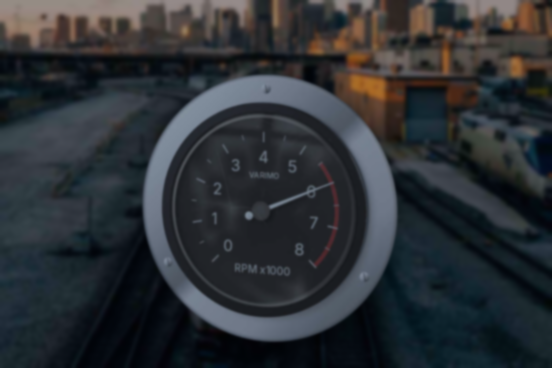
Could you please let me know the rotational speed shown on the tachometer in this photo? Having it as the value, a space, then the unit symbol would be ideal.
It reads 6000 rpm
